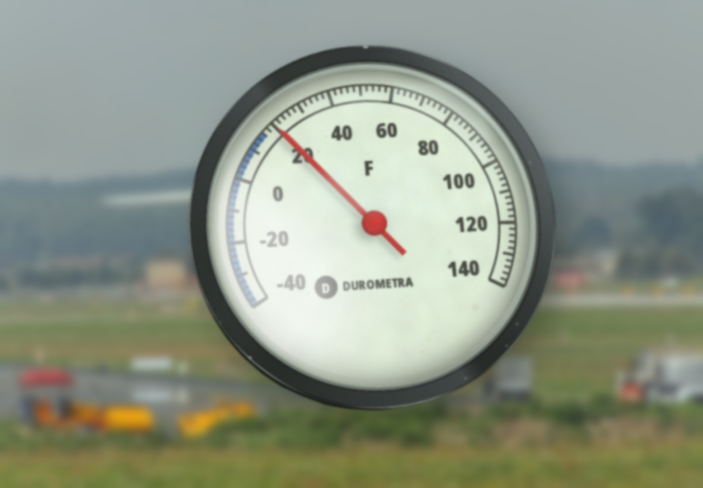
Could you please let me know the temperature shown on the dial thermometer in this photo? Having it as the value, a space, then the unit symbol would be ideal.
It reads 20 °F
